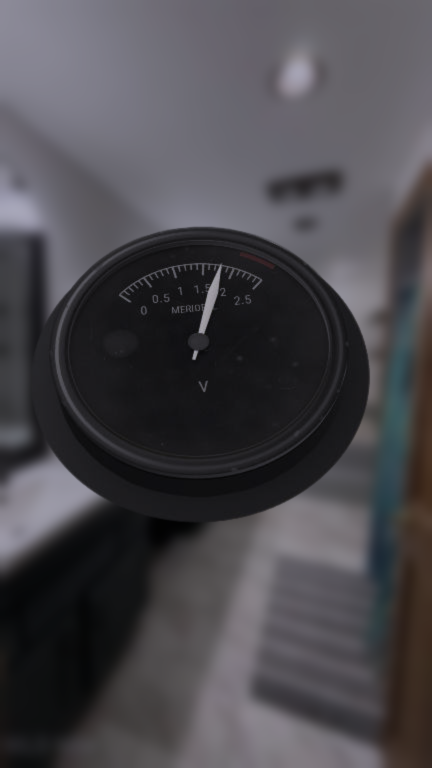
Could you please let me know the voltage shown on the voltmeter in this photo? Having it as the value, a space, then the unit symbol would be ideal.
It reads 1.8 V
